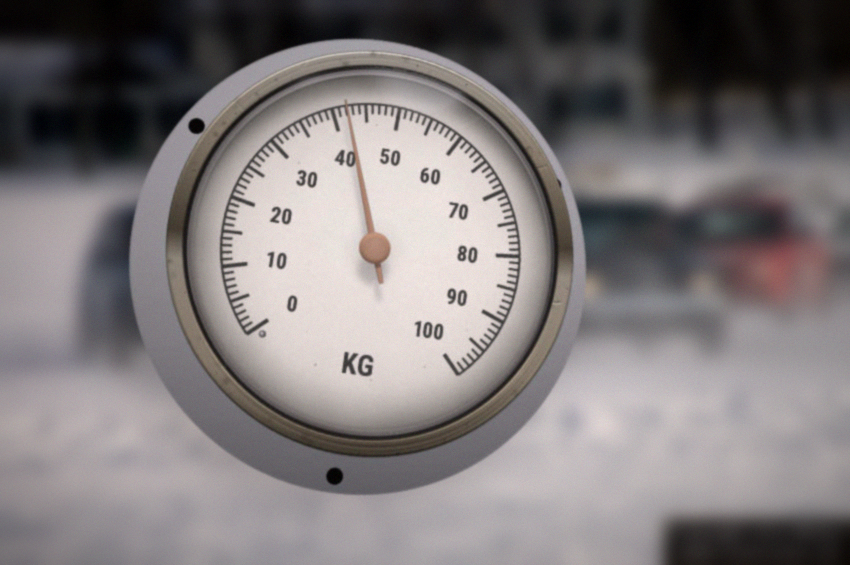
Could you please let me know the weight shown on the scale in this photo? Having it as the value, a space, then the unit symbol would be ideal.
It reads 42 kg
